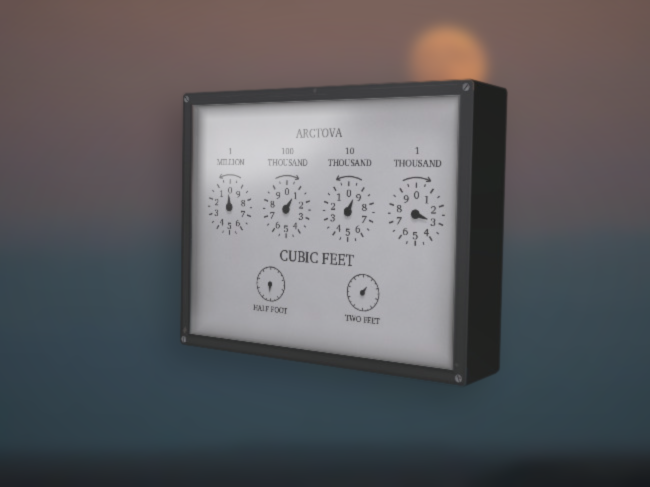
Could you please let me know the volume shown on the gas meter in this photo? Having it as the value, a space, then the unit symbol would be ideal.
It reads 9300 ft³
